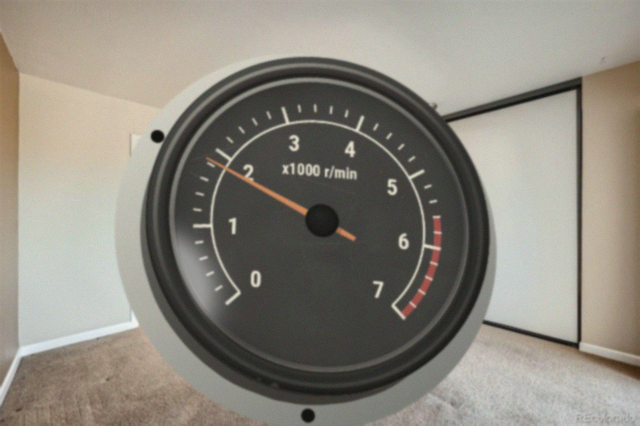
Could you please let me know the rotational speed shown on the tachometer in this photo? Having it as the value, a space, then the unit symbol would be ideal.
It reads 1800 rpm
